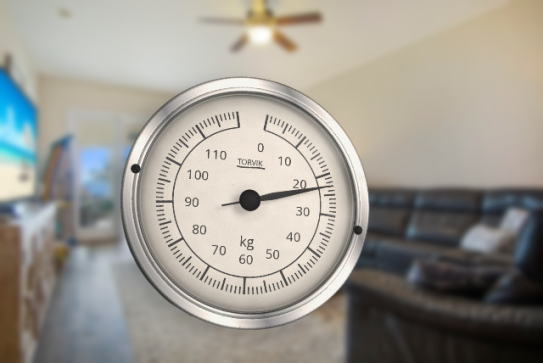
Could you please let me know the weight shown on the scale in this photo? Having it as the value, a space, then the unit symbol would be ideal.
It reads 23 kg
